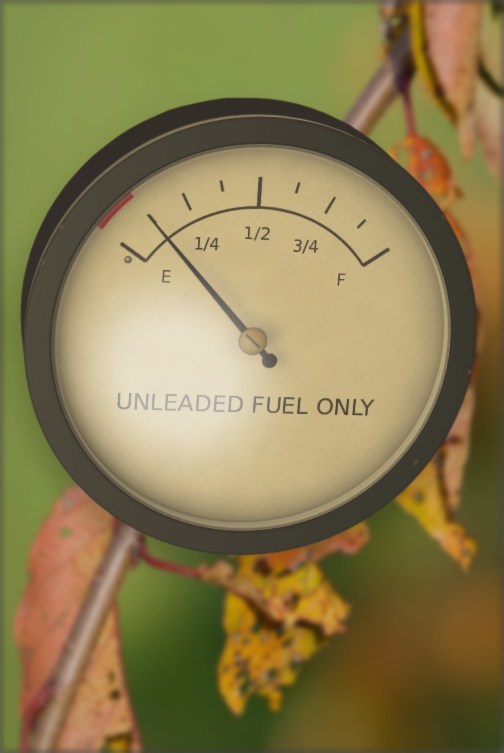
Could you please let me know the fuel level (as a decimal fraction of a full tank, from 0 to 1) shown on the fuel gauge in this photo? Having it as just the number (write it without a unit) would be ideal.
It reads 0.125
